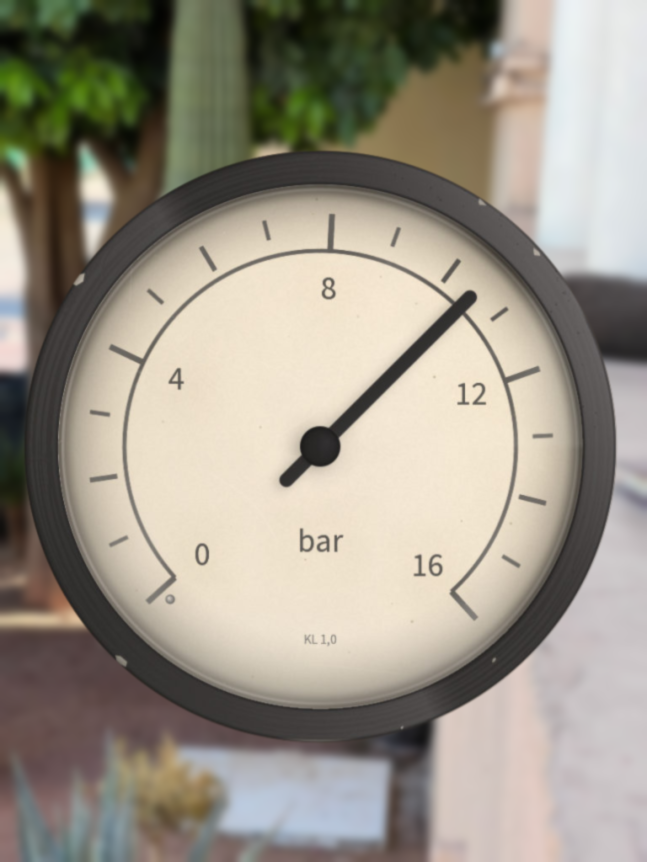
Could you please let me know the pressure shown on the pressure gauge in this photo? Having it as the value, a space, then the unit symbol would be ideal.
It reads 10.5 bar
